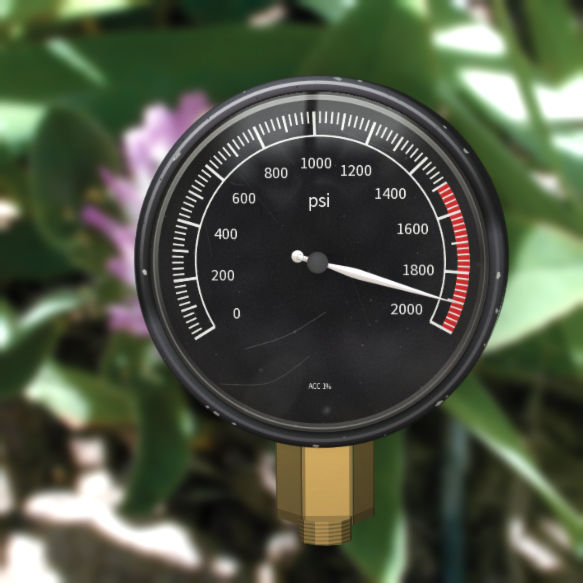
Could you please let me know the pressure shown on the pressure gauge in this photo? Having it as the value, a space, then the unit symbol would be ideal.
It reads 1900 psi
